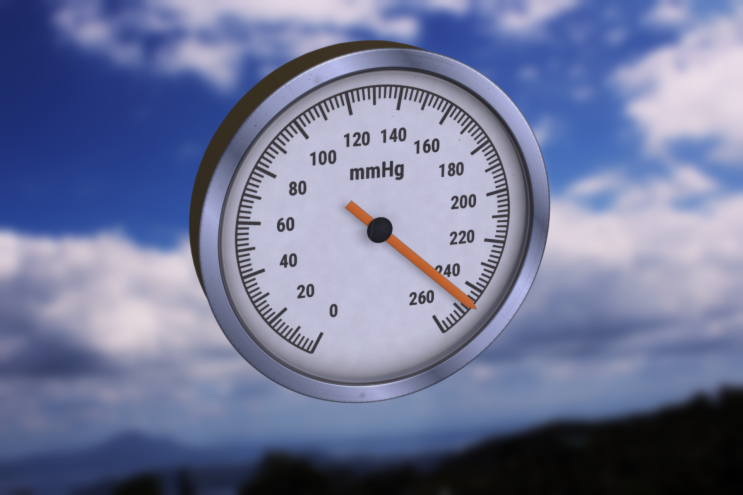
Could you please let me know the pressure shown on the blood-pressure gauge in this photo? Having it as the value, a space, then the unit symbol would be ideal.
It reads 246 mmHg
